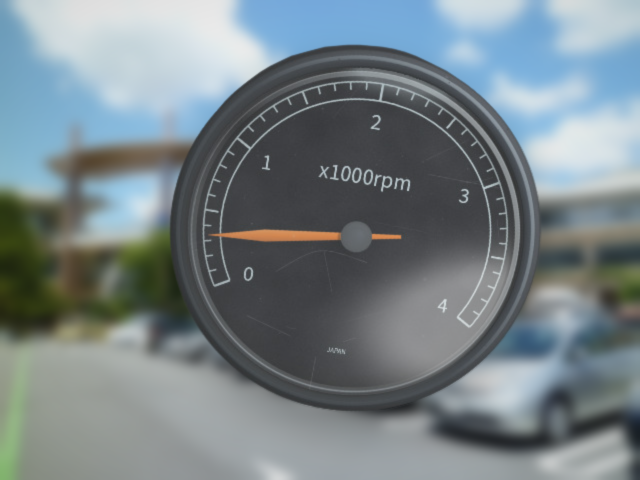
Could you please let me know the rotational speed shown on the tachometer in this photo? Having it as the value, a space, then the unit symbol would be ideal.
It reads 350 rpm
